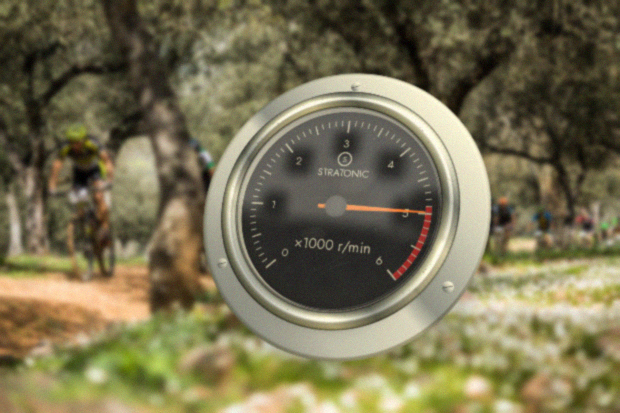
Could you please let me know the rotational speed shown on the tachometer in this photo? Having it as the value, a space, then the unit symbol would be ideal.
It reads 5000 rpm
